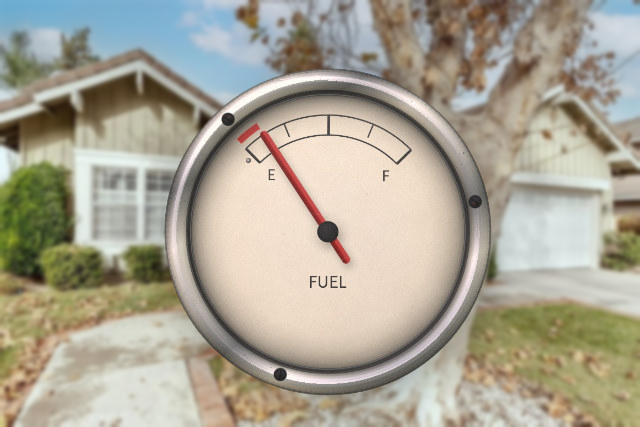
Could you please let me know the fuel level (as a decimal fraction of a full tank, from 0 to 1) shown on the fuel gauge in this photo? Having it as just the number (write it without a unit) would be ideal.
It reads 0.125
